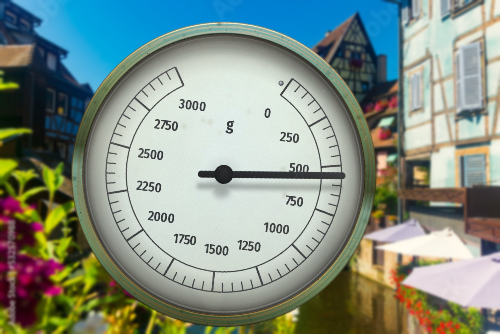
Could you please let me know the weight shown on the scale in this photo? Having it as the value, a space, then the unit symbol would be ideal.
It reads 550 g
